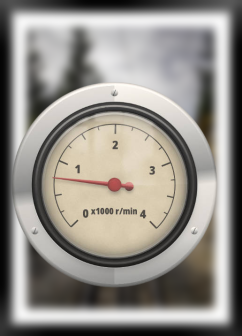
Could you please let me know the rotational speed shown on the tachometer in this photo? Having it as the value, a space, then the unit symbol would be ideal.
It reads 750 rpm
